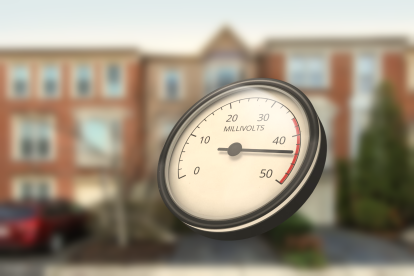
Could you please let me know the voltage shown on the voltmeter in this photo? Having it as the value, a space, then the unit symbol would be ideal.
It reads 44 mV
